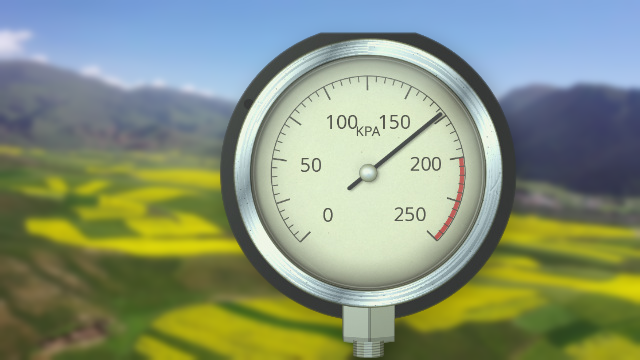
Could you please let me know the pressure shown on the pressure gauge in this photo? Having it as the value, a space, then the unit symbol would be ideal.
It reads 172.5 kPa
